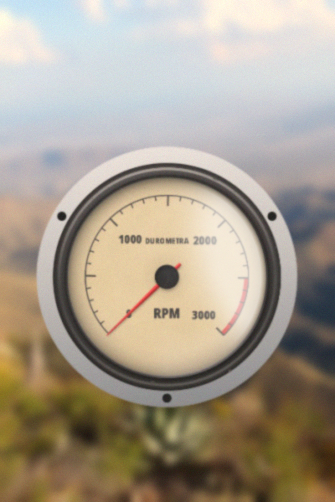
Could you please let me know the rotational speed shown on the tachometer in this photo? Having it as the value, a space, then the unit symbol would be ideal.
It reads 0 rpm
